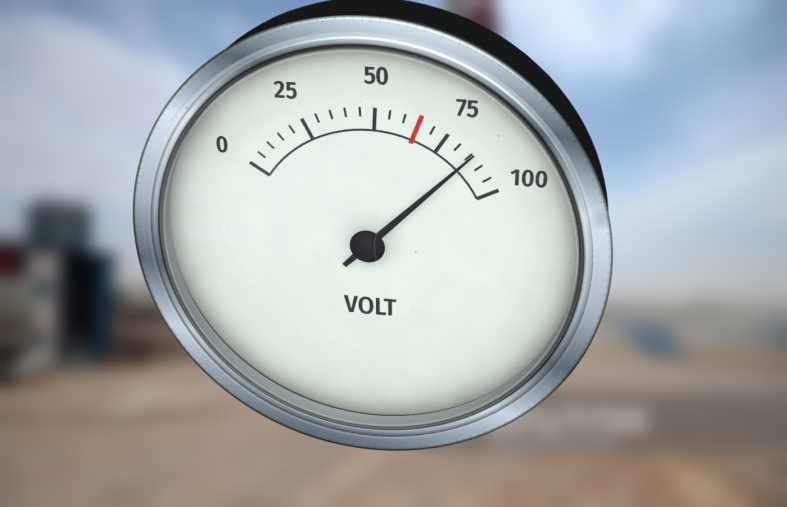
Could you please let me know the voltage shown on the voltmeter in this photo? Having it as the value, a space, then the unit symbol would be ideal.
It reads 85 V
